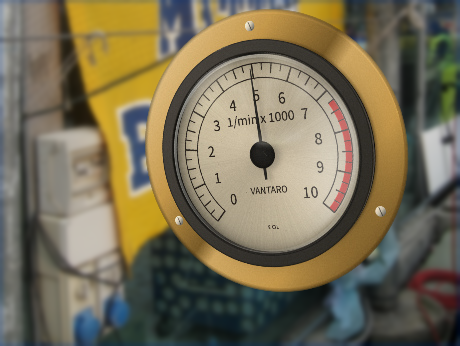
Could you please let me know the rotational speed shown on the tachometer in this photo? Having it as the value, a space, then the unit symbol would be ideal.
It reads 5000 rpm
